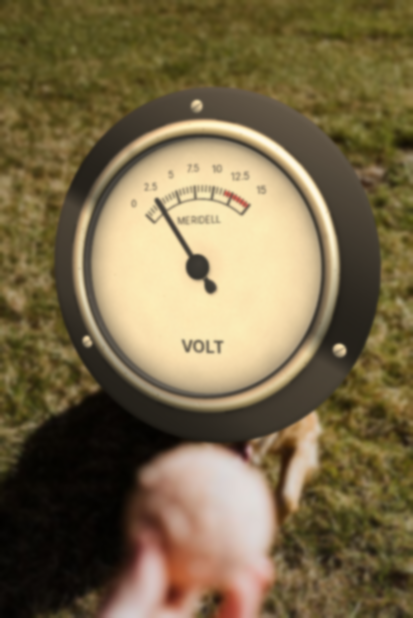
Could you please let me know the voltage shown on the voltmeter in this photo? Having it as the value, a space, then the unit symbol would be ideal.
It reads 2.5 V
